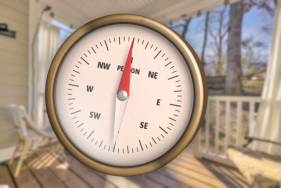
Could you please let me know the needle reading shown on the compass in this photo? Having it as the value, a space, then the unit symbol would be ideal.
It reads 0 °
